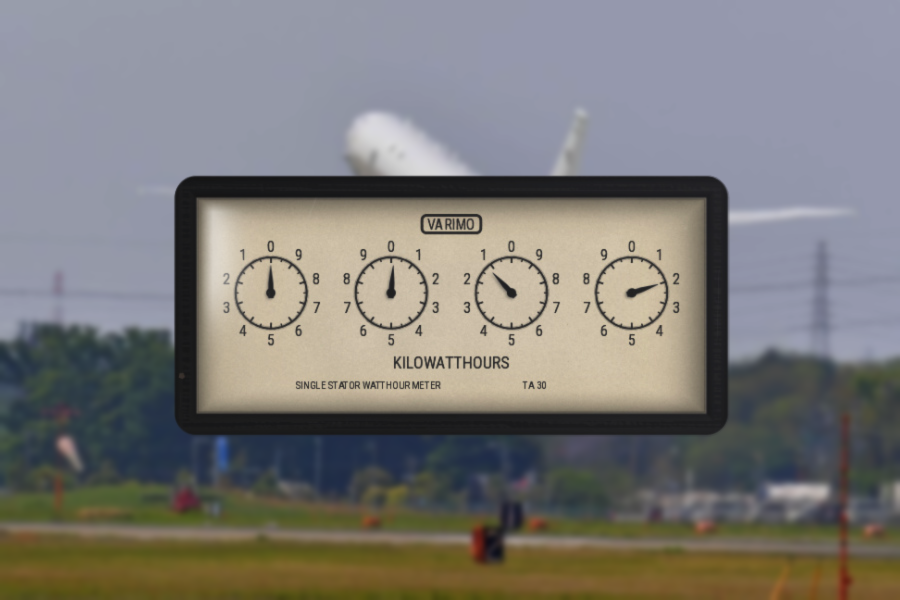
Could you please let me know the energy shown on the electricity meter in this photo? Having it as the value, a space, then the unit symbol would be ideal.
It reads 12 kWh
